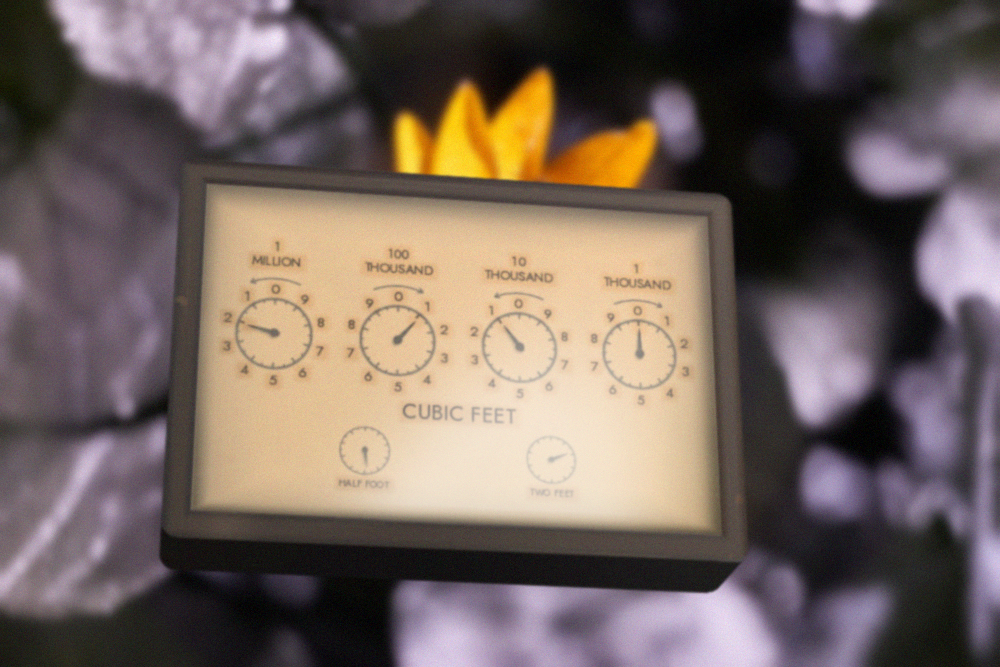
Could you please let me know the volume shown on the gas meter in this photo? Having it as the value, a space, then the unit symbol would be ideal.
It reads 211000 ft³
